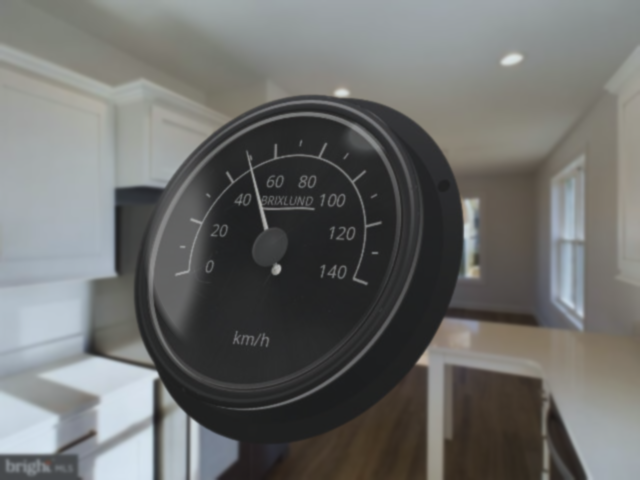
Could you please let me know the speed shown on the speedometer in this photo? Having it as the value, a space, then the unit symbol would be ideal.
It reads 50 km/h
